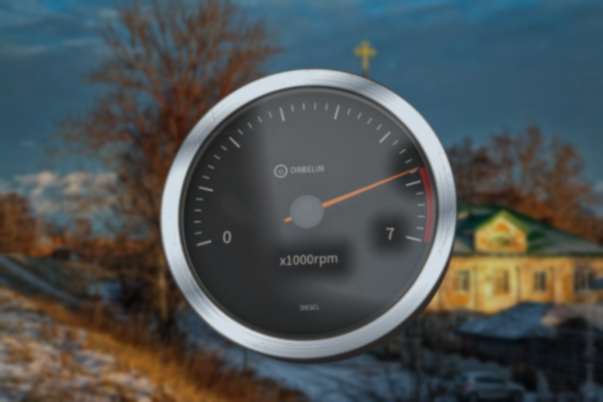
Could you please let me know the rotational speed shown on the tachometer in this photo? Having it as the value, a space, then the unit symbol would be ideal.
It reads 5800 rpm
